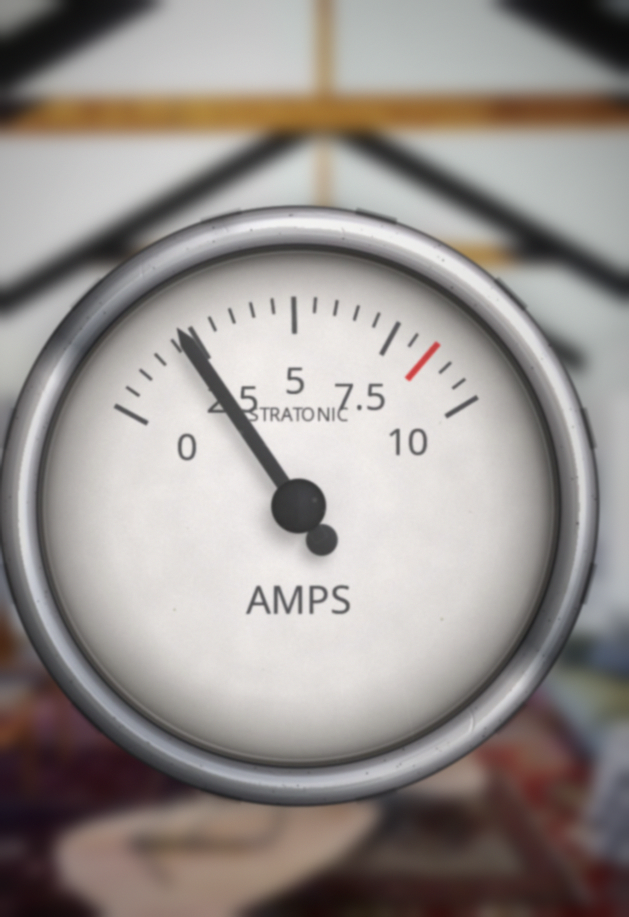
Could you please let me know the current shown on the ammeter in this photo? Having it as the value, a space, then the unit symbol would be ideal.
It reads 2.25 A
